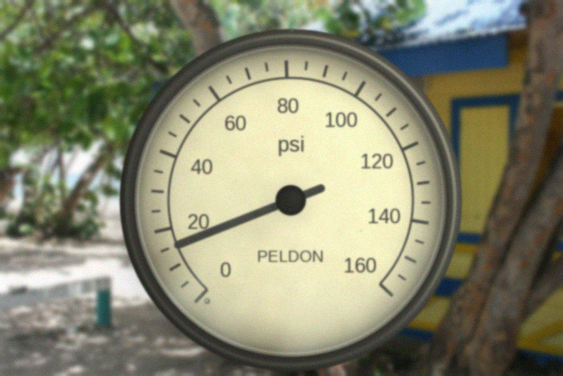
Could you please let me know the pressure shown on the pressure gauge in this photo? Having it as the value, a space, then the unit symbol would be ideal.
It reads 15 psi
